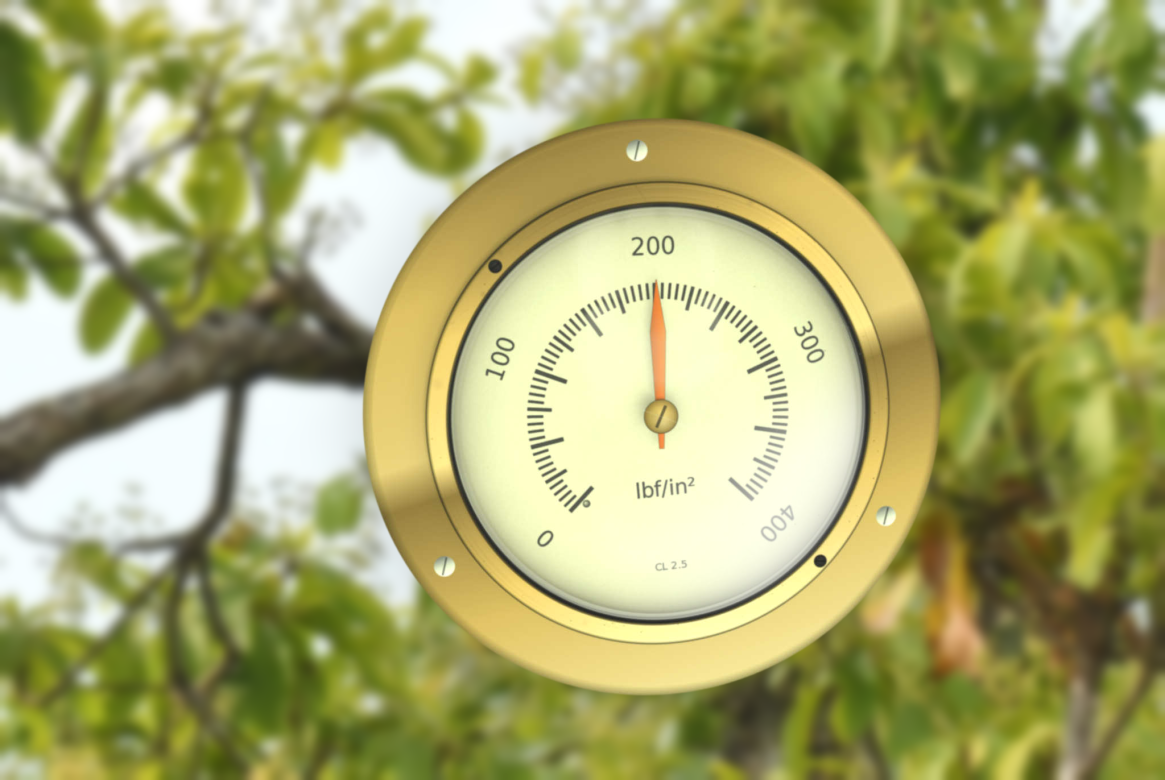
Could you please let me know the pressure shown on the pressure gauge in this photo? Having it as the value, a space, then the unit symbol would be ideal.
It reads 200 psi
